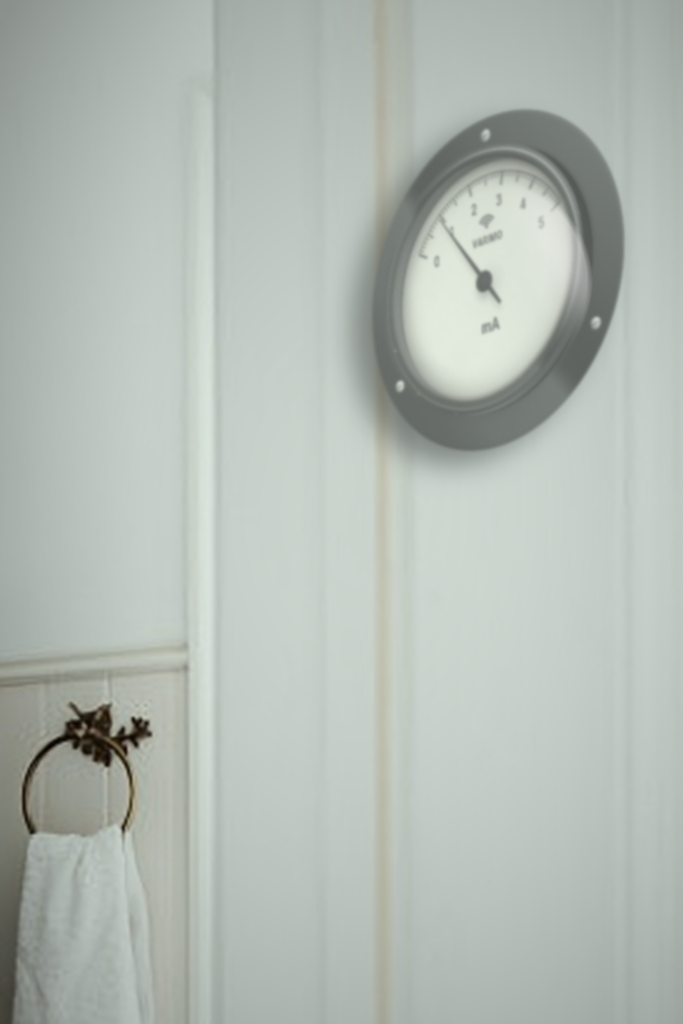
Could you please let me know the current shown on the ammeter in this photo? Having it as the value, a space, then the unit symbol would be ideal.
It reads 1 mA
